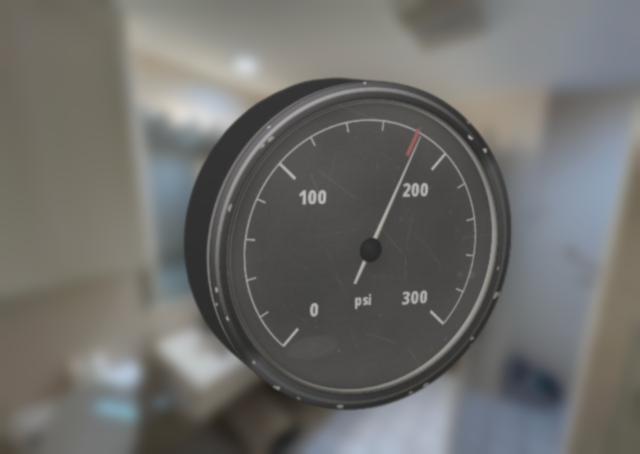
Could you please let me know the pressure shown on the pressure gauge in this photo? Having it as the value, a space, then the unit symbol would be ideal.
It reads 180 psi
